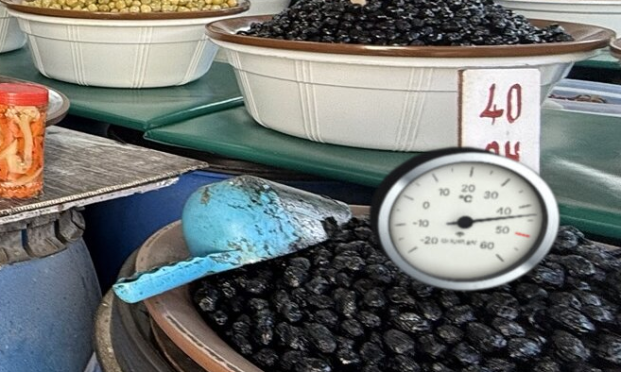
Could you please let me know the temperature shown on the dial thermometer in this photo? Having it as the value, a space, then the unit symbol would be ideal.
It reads 42.5 °C
